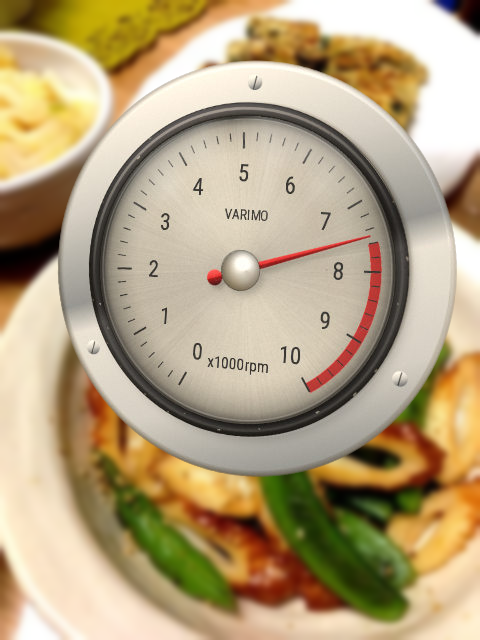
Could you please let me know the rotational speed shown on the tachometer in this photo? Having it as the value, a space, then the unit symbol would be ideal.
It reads 7500 rpm
